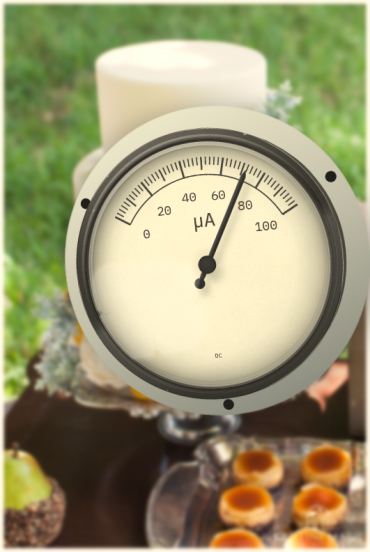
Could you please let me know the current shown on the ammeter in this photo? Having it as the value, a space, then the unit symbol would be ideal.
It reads 72 µA
